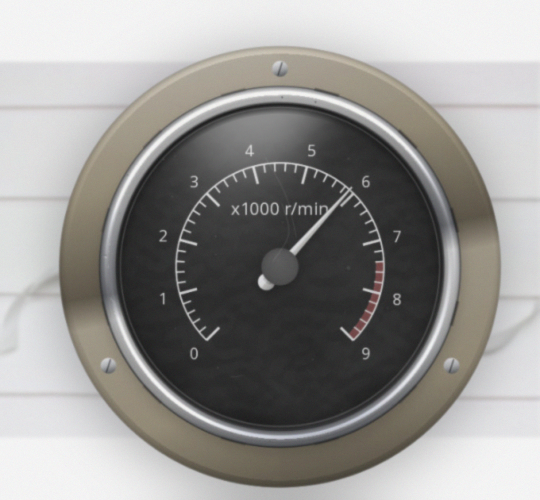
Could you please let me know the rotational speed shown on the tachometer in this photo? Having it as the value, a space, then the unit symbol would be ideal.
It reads 5900 rpm
